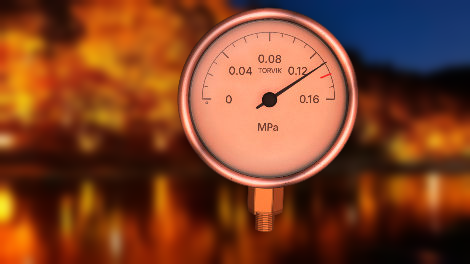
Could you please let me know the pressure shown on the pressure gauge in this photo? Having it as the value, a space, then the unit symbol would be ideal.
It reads 0.13 MPa
